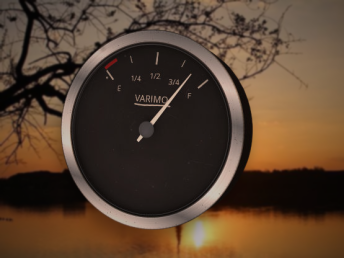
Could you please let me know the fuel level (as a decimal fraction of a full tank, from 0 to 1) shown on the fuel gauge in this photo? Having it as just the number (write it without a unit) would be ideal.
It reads 0.875
